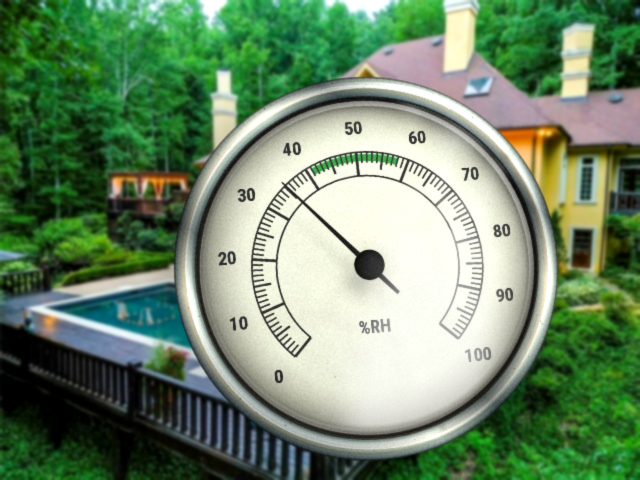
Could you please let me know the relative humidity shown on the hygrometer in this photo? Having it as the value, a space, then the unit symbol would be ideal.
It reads 35 %
